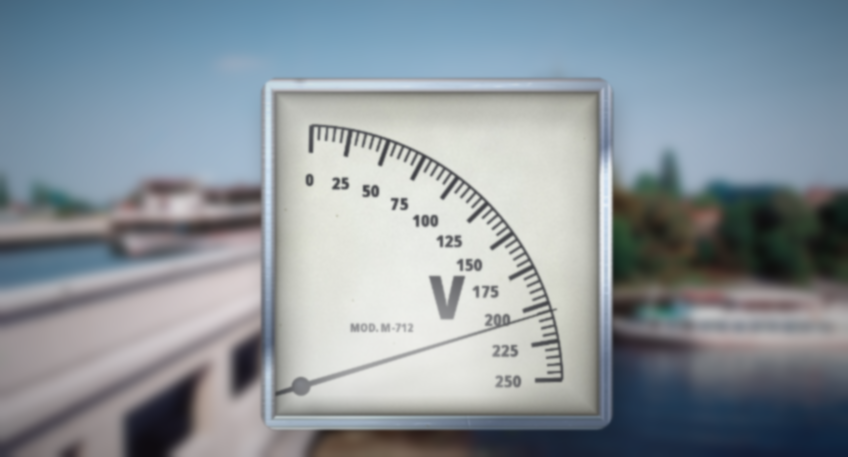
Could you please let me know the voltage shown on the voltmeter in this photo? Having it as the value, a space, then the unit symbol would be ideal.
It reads 205 V
